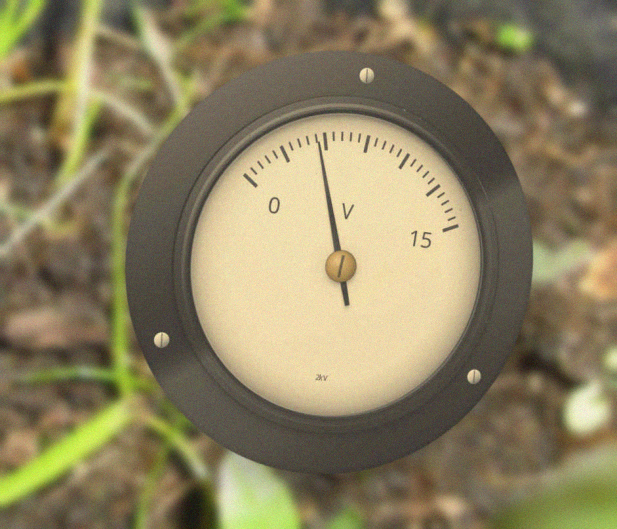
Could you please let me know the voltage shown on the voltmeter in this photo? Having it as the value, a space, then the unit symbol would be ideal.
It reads 4.5 V
